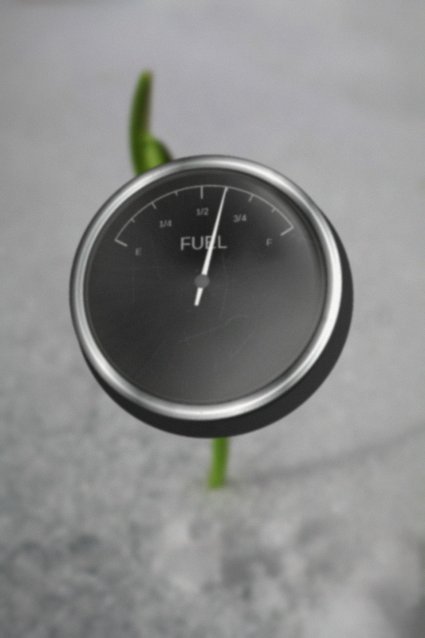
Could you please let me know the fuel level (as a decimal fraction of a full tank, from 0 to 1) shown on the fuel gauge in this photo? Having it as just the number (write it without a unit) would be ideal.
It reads 0.625
